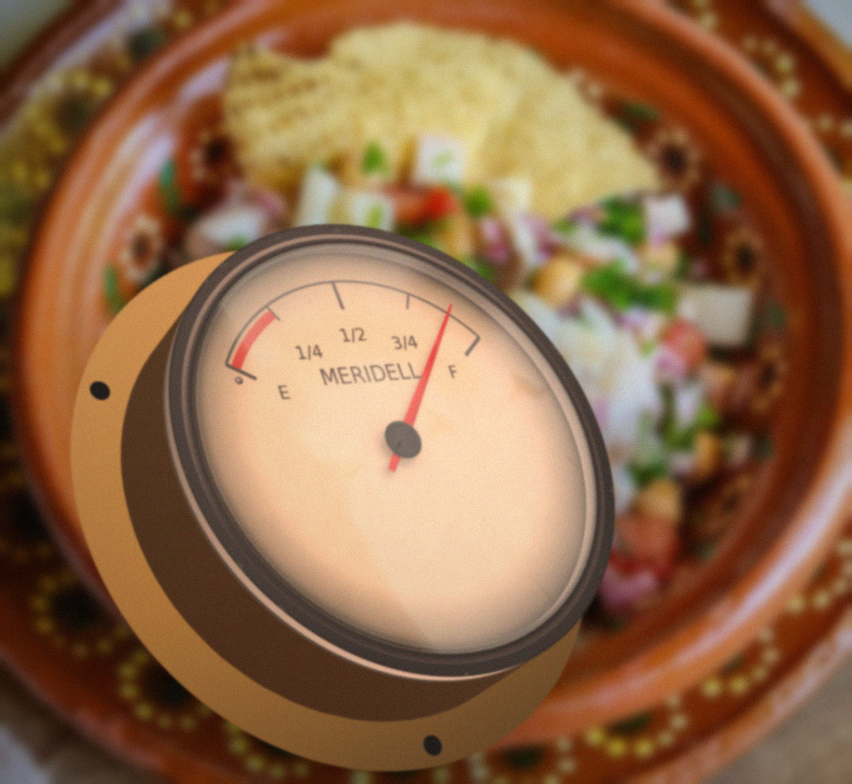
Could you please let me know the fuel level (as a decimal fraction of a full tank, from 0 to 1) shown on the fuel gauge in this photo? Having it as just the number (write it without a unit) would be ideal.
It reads 0.875
